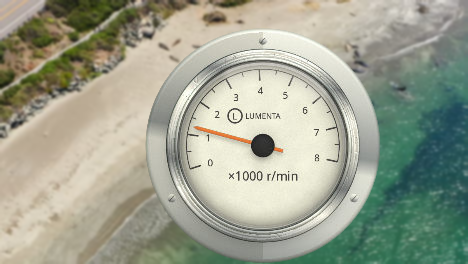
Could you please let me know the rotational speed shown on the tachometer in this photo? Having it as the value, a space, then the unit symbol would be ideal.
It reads 1250 rpm
